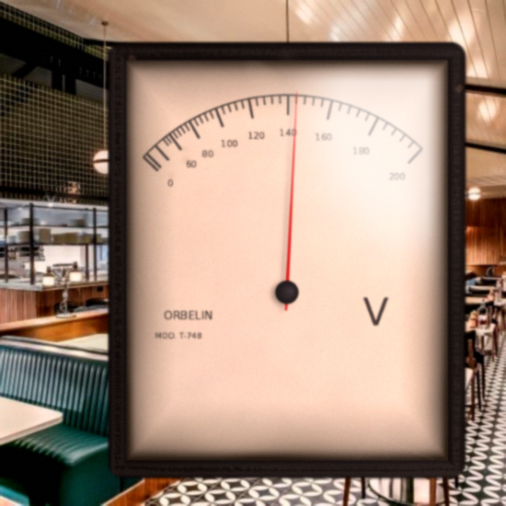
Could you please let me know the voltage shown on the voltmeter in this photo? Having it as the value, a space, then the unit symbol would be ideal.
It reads 144 V
